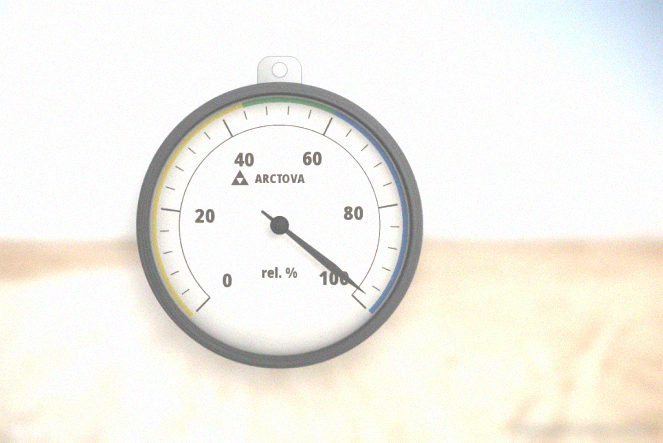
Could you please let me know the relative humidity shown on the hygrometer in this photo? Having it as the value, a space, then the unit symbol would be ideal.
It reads 98 %
